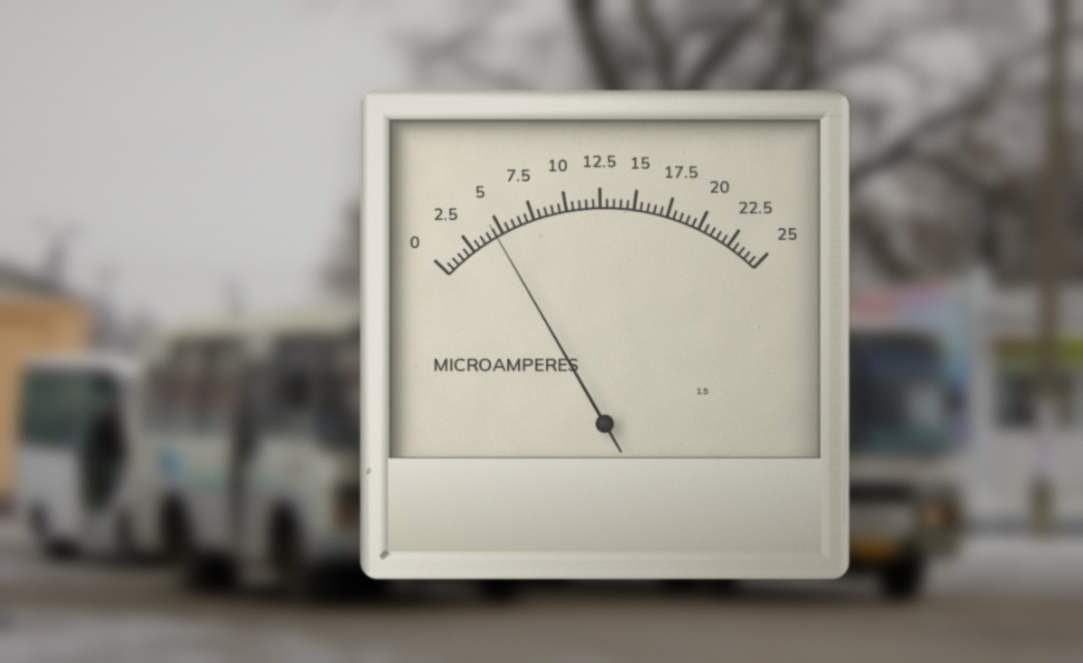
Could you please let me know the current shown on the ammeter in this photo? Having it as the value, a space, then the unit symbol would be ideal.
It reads 4.5 µA
